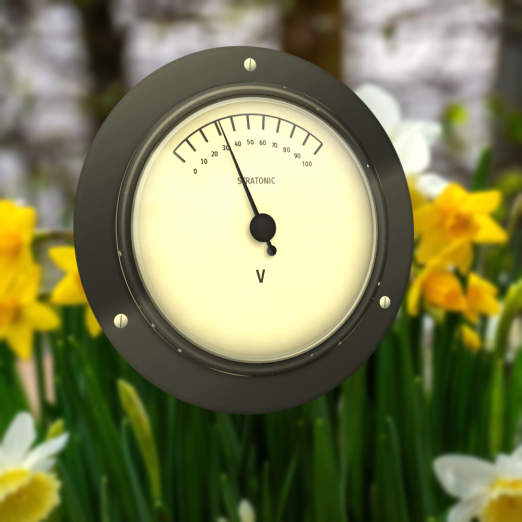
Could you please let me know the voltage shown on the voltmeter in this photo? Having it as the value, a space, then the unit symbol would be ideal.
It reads 30 V
